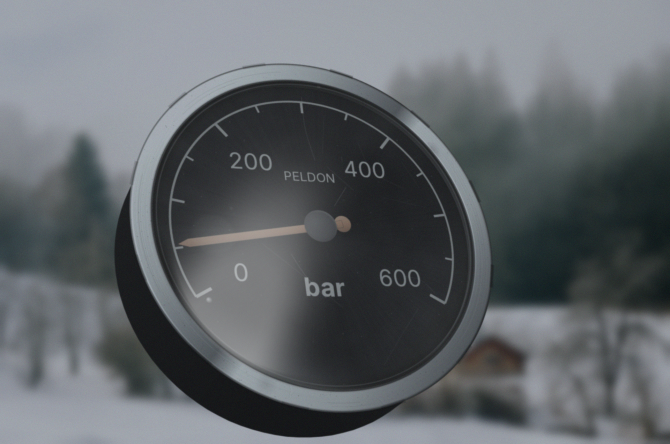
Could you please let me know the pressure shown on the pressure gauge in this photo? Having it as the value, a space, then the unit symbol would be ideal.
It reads 50 bar
